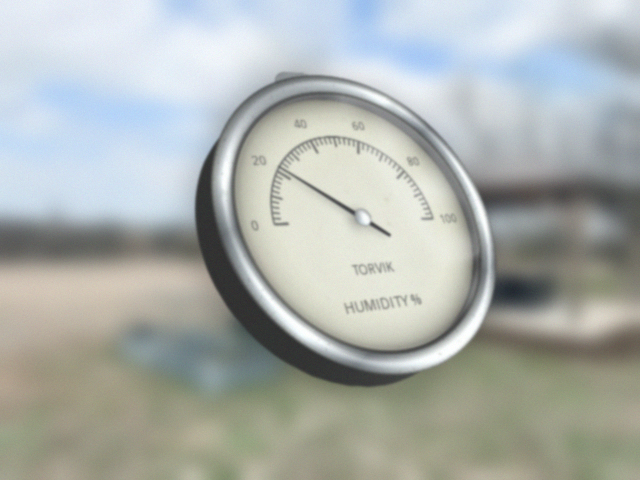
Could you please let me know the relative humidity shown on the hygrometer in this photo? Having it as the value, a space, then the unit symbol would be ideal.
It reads 20 %
